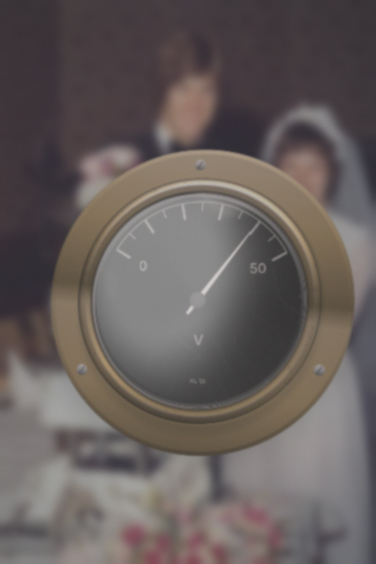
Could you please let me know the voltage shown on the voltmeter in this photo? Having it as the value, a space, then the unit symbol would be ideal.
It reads 40 V
